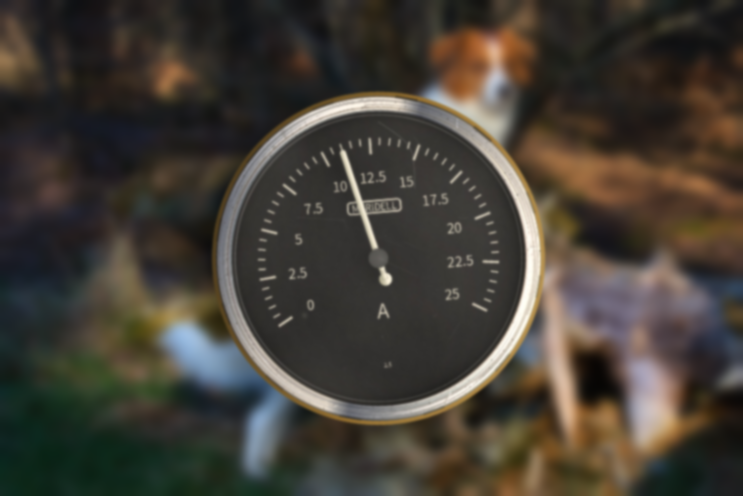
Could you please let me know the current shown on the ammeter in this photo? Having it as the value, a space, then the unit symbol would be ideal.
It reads 11 A
